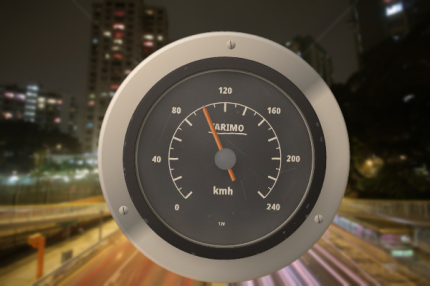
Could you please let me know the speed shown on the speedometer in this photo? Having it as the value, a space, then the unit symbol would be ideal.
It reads 100 km/h
